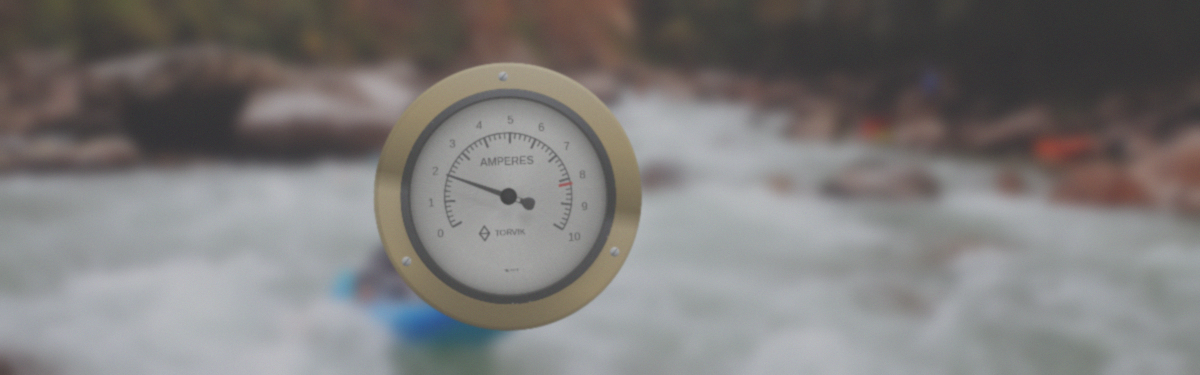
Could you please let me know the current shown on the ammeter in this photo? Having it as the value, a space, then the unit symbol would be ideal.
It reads 2 A
